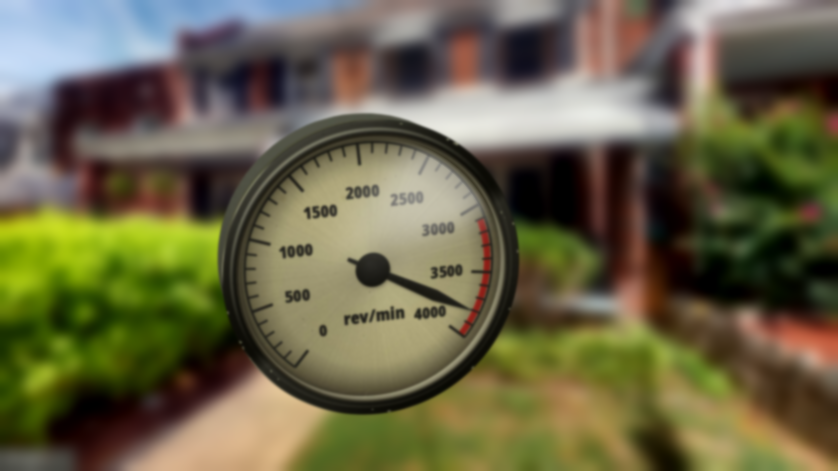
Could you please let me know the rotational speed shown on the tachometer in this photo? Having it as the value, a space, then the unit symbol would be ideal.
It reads 3800 rpm
